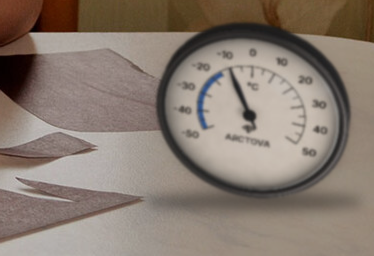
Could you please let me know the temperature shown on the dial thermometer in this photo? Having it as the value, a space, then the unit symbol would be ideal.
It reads -10 °C
